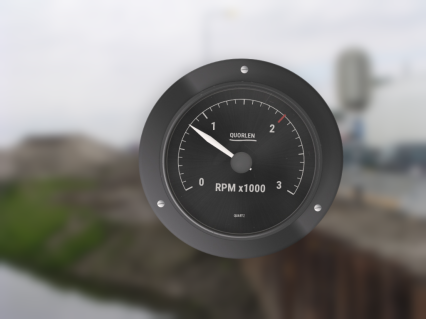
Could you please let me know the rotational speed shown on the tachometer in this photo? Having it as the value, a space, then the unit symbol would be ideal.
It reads 800 rpm
